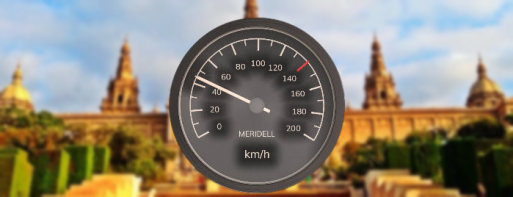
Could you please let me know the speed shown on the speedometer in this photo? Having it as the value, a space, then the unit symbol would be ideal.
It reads 45 km/h
